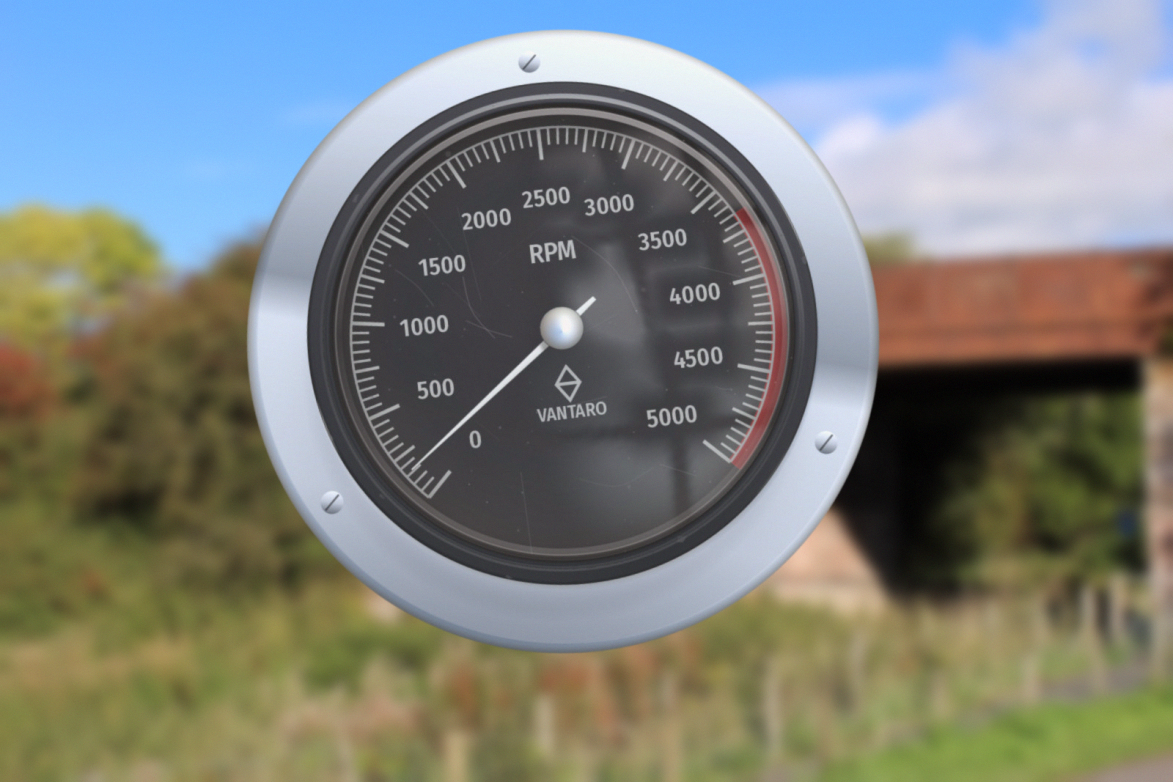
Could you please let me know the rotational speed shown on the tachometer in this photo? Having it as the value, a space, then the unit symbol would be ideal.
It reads 150 rpm
